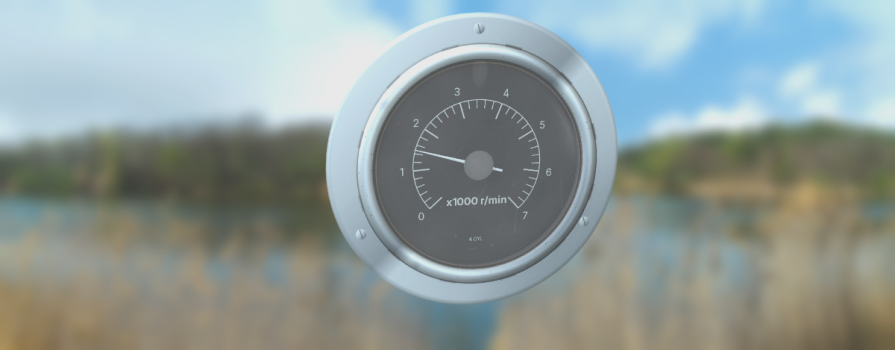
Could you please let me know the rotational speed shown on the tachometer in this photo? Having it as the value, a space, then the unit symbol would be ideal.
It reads 1500 rpm
